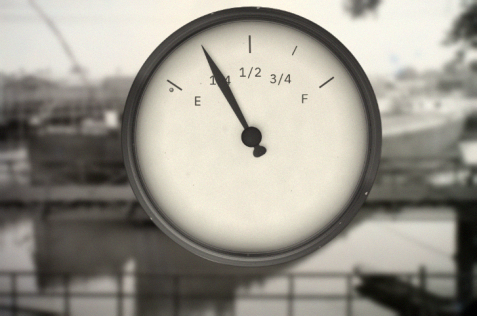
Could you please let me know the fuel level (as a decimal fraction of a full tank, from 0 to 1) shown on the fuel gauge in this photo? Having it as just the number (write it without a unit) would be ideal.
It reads 0.25
